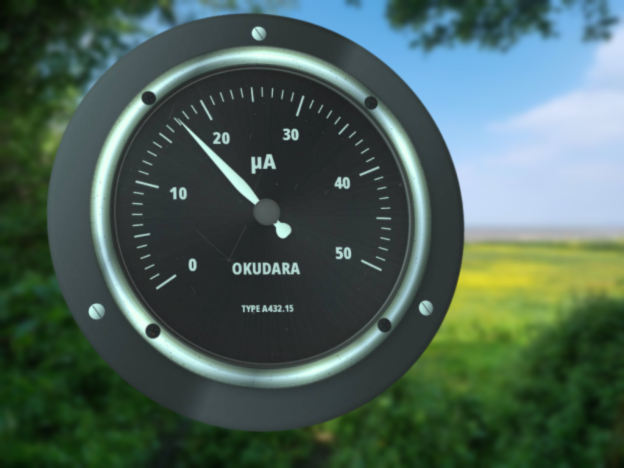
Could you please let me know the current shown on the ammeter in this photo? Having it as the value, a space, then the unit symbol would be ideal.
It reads 17 µA
